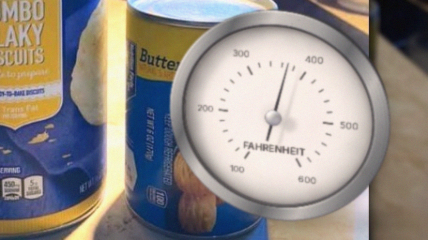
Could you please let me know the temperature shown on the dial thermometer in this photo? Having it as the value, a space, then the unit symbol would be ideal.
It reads 370 °F
